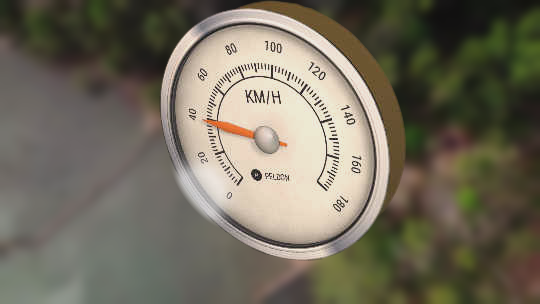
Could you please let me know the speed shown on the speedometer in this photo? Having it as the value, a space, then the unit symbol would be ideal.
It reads 40 km/h
